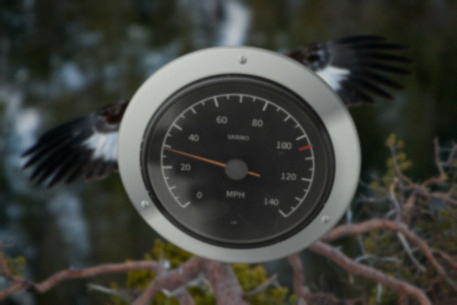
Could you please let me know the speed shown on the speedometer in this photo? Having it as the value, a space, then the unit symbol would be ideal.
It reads 30 mph
